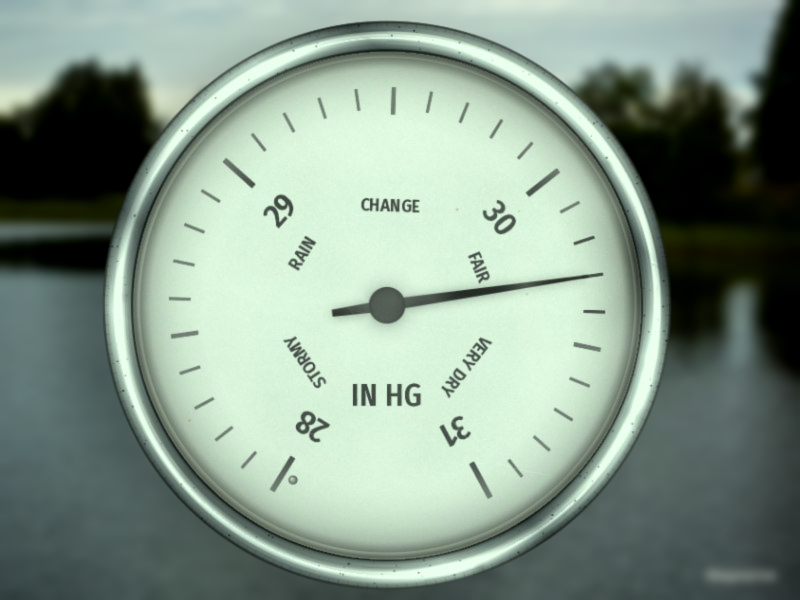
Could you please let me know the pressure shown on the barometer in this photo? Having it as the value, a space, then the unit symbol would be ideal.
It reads 30.3 inHg
